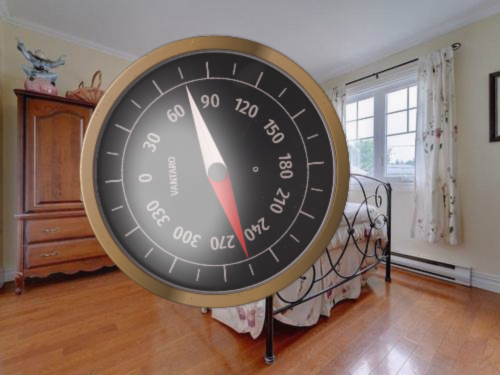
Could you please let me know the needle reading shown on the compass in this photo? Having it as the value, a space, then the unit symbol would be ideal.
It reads 255 °
